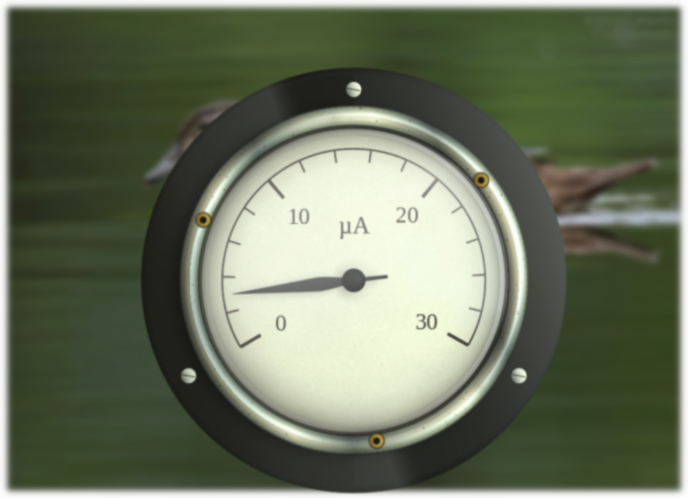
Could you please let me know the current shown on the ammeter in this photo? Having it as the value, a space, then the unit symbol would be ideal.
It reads 3 µA
